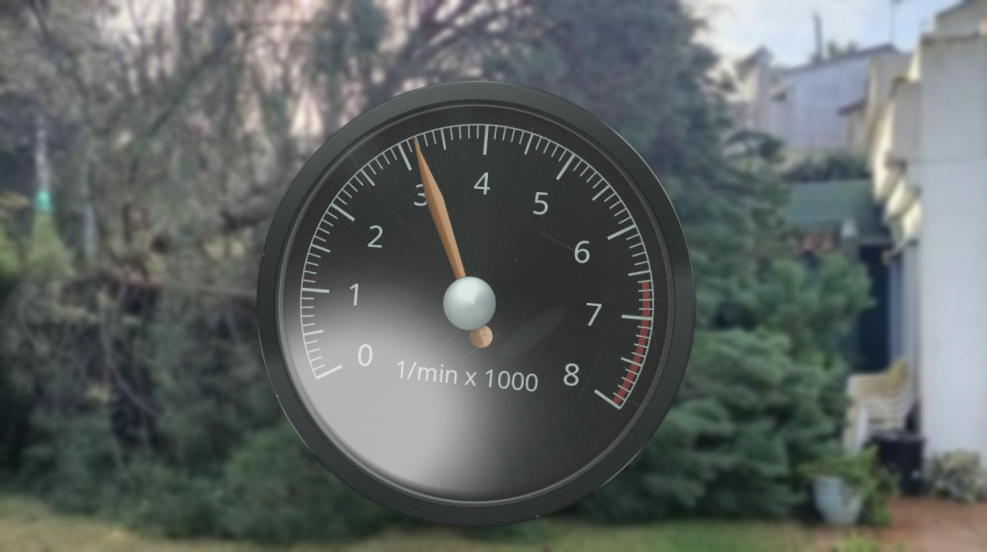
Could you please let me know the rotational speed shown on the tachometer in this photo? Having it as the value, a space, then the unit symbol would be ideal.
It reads 3200 rpm
